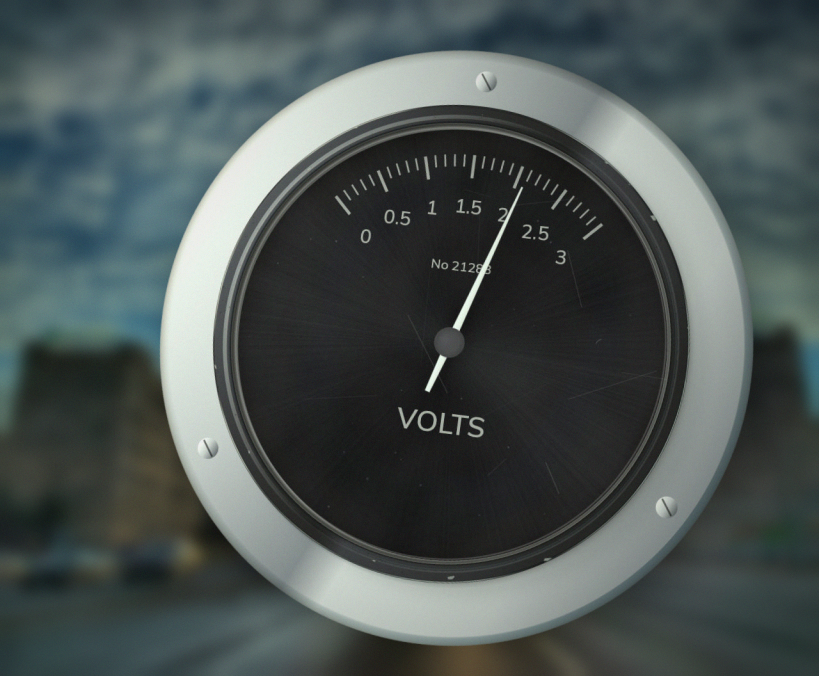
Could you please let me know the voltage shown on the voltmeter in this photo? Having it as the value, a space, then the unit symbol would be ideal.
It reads 2.1 V
